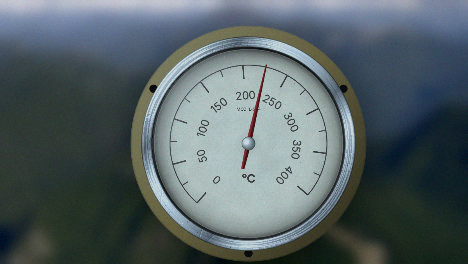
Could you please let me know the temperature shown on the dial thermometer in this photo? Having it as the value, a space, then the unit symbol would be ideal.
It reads 225 °C
